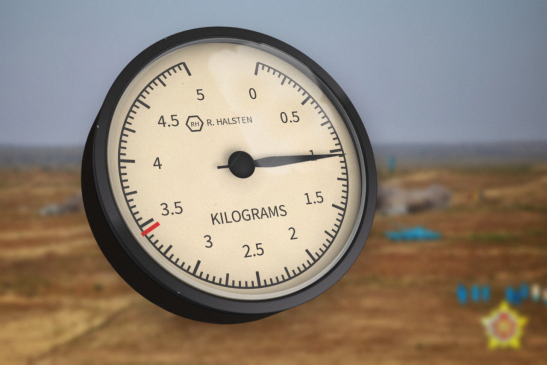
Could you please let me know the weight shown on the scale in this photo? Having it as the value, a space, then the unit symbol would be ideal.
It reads 1.05 kg
